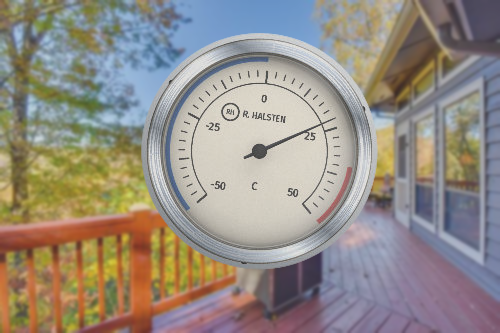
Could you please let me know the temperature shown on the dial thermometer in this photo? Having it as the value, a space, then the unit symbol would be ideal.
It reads 22.5 °C
